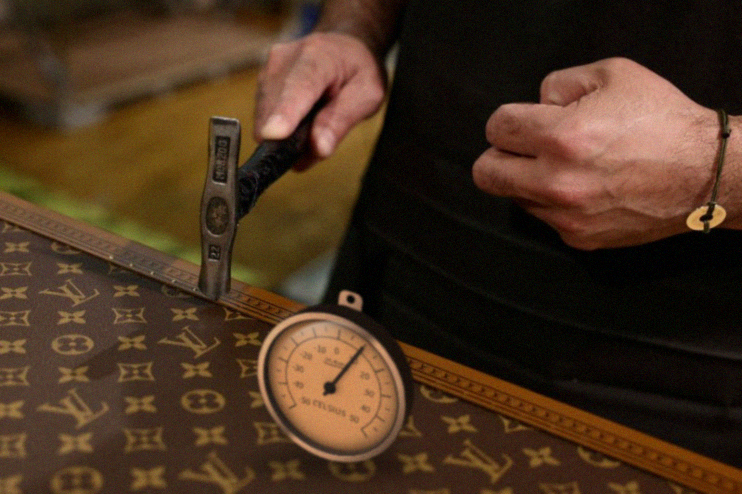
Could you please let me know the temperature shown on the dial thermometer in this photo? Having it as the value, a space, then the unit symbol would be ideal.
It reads 10 °C
